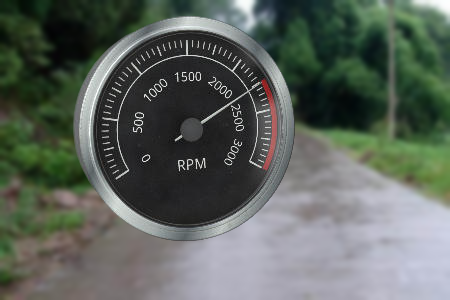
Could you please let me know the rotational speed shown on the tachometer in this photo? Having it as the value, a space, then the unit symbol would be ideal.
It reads 2250 rpm
